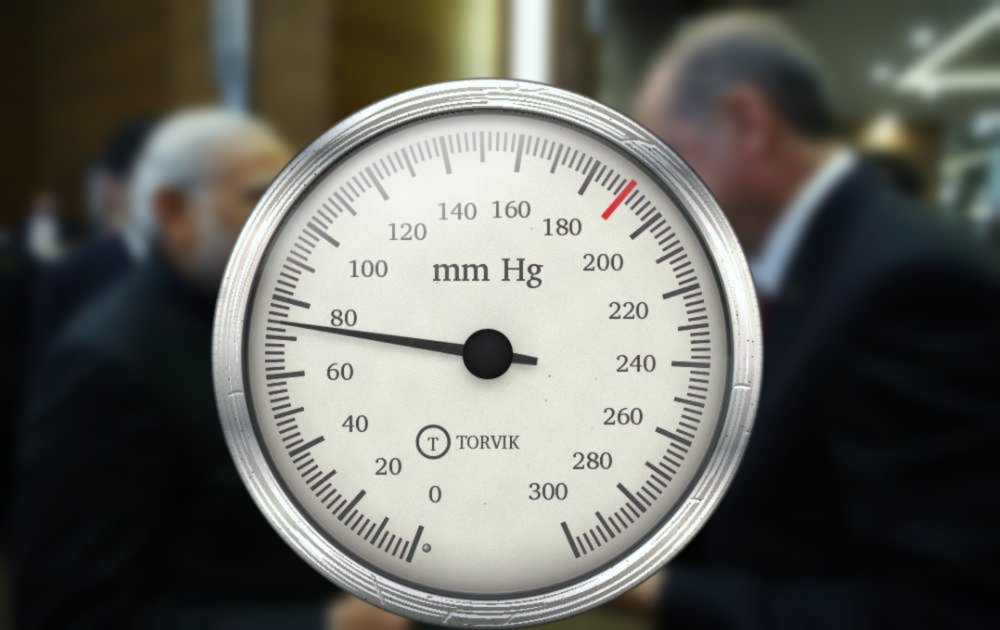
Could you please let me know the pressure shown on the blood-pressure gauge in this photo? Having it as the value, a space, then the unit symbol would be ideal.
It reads 74 mmHg
